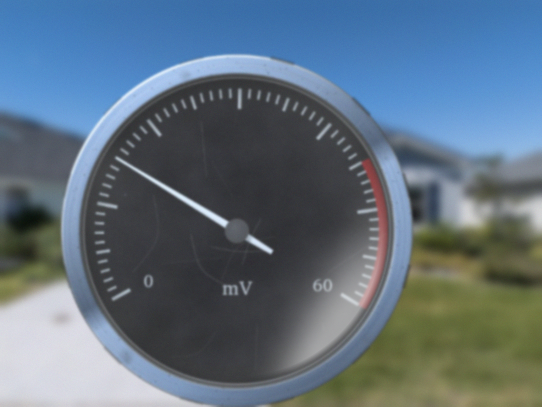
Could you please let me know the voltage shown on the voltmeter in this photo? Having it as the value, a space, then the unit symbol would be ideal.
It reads 15 mV
